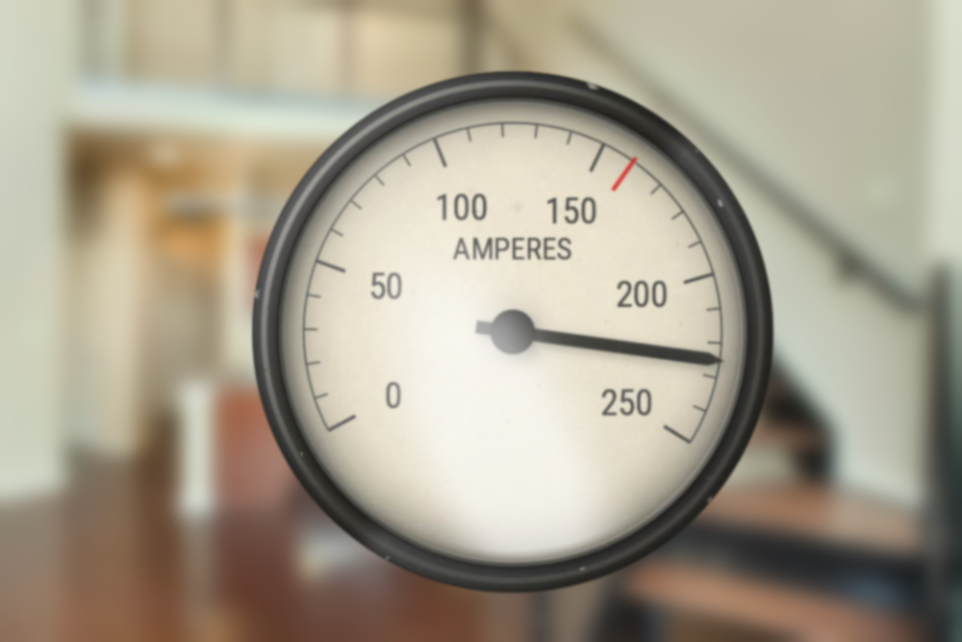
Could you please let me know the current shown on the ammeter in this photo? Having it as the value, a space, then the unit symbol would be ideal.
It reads 225 A
